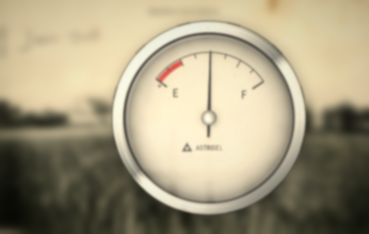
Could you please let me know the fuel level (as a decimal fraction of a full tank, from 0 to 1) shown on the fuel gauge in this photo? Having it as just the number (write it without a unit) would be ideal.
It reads 0.5
